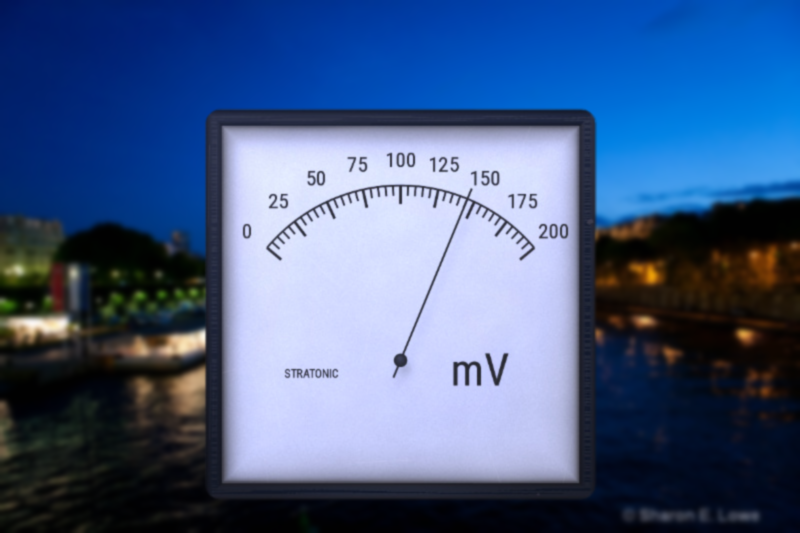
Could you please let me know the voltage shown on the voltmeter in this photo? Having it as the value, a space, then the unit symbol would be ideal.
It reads 145 mV
